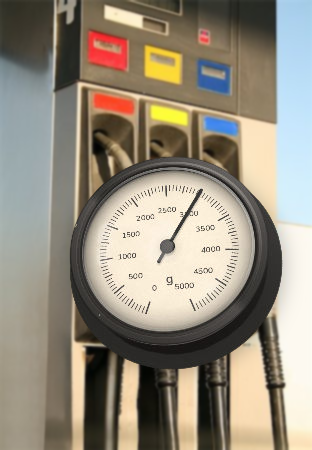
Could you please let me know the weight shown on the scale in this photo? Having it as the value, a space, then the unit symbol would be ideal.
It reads 3000 g
